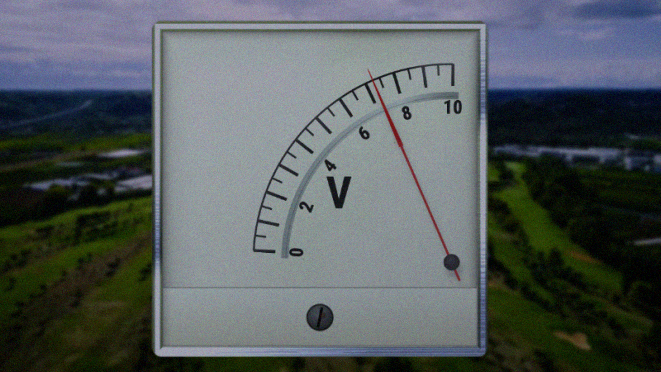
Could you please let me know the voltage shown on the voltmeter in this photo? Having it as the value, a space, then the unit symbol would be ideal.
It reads 7.25 V
